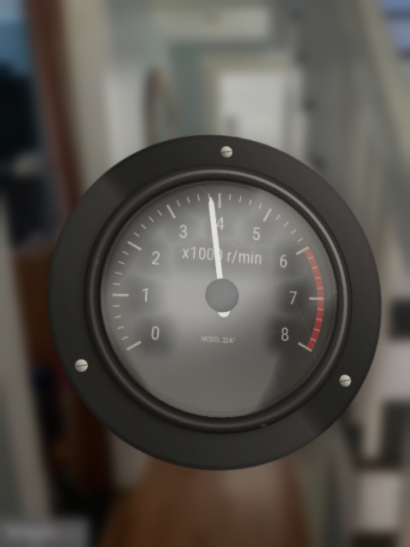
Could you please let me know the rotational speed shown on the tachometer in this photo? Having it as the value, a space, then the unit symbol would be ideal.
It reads 3800 rpm
